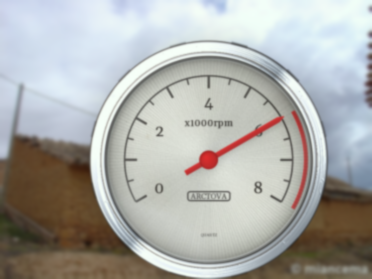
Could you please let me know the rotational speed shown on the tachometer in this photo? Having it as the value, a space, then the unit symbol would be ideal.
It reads 6000 rpm
